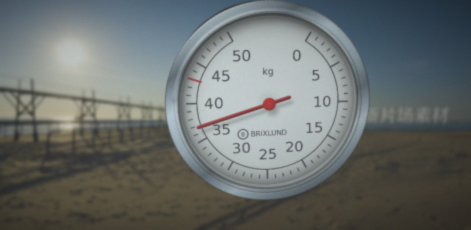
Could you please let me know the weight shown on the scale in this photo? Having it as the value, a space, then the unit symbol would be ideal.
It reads 37 kg
